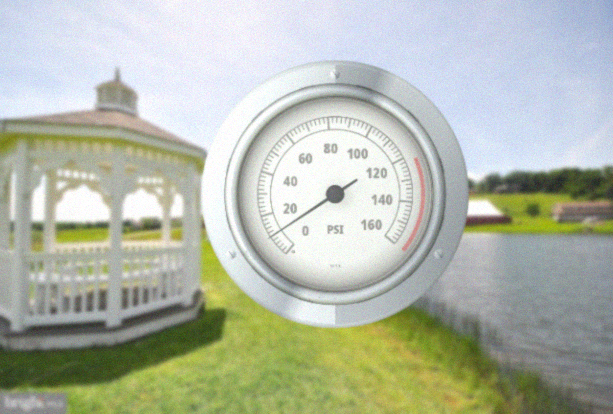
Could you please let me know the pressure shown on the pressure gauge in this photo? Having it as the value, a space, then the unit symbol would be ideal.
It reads 10 psi
